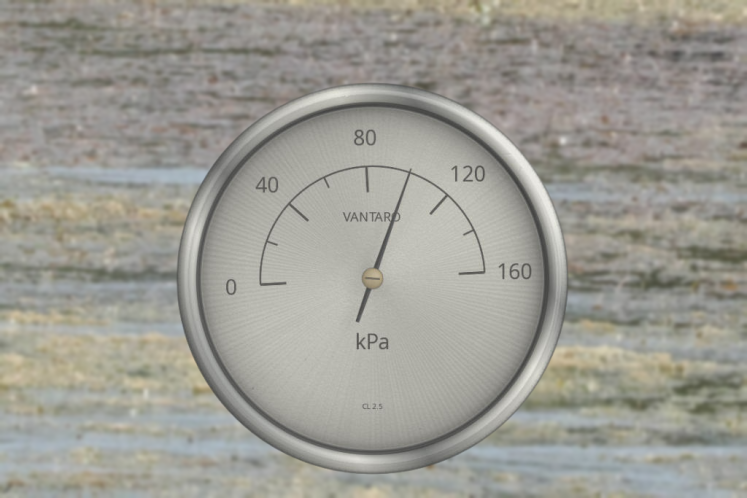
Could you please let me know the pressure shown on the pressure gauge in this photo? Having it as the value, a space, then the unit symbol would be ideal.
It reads 100 kPa
